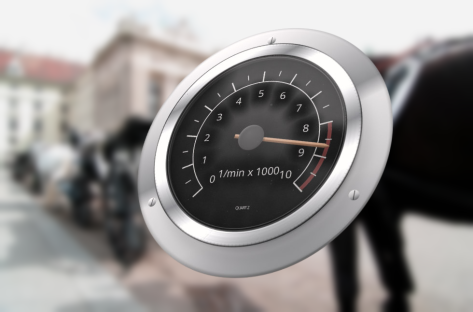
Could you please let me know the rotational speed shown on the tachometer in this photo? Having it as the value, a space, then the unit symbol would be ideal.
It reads 8750 rpm
